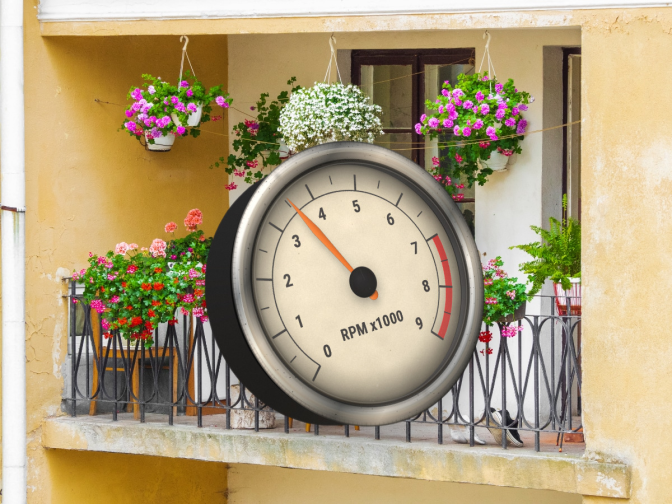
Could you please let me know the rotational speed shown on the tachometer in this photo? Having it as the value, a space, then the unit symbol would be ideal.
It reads 3500 rpm
